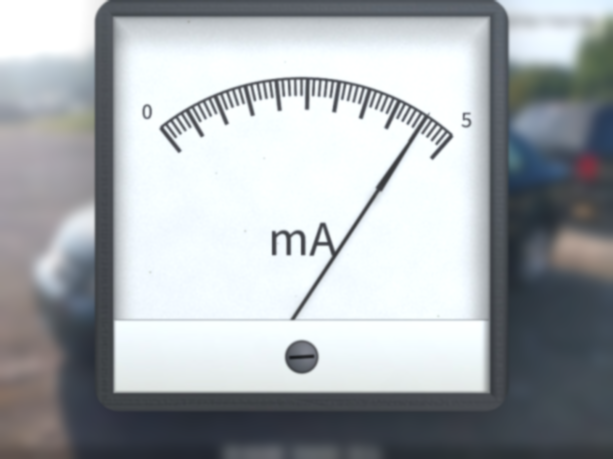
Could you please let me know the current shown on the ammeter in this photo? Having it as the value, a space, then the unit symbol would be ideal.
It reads 4.5 mA
